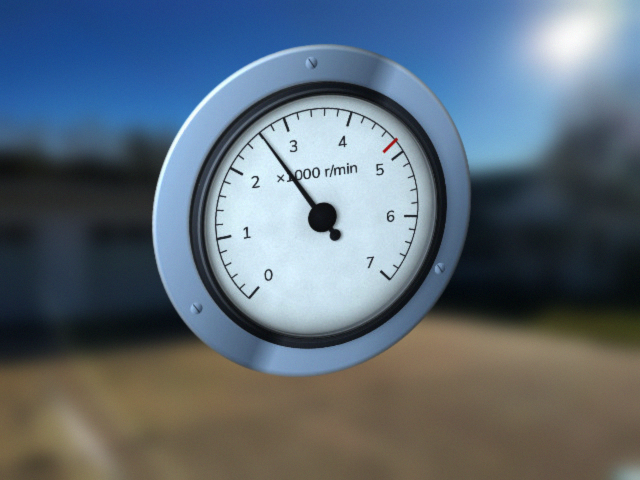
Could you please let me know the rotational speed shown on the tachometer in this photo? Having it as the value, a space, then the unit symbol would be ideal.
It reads 2600 rpm
